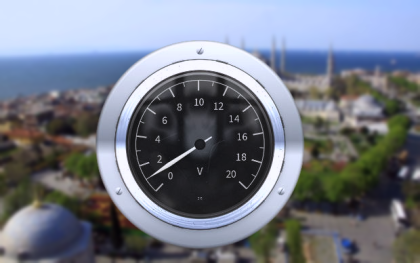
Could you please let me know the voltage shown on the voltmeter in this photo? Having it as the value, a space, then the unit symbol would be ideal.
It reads 1 V
